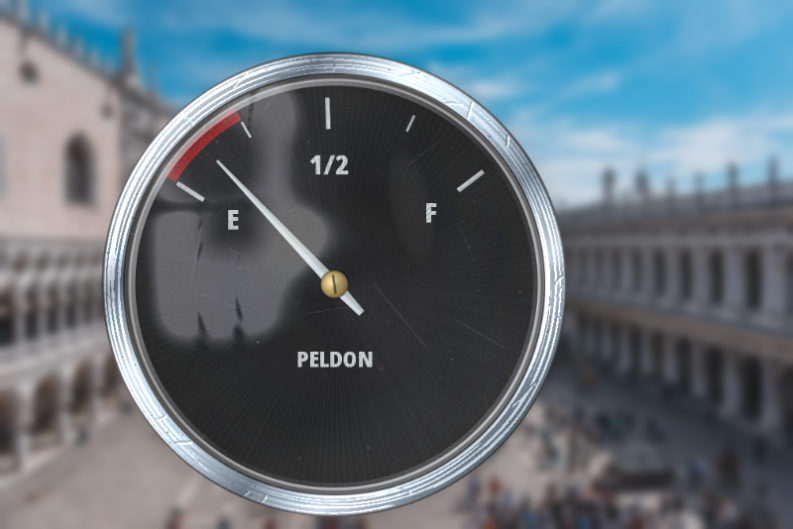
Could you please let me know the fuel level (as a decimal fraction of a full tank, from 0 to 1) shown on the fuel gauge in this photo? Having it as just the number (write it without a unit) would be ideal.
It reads 0.125
